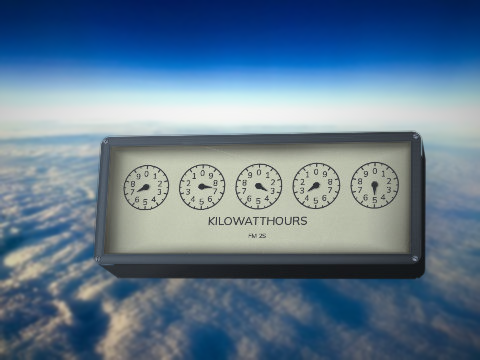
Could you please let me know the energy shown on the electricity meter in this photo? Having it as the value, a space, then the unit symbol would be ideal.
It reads 67335 kWh
